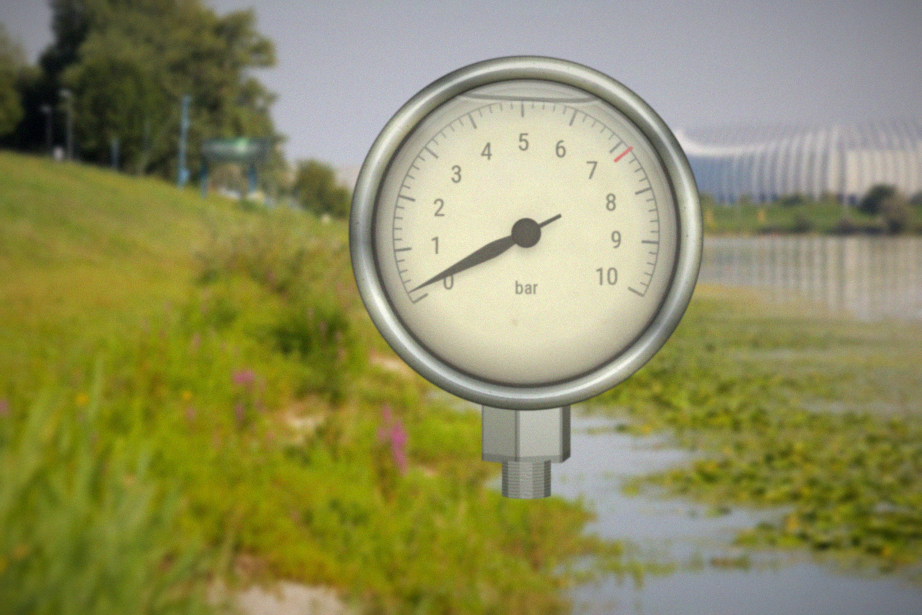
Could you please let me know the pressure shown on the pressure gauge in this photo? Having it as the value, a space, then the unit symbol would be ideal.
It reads 0.2 bar
